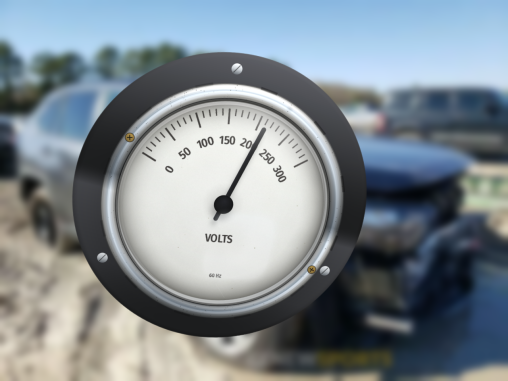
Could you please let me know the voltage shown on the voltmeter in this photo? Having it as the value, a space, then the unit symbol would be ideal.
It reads 210 V
